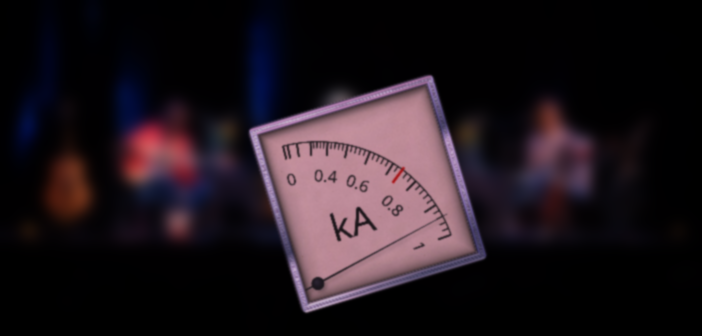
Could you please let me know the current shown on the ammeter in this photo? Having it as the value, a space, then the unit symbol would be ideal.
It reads 0.94 kA
